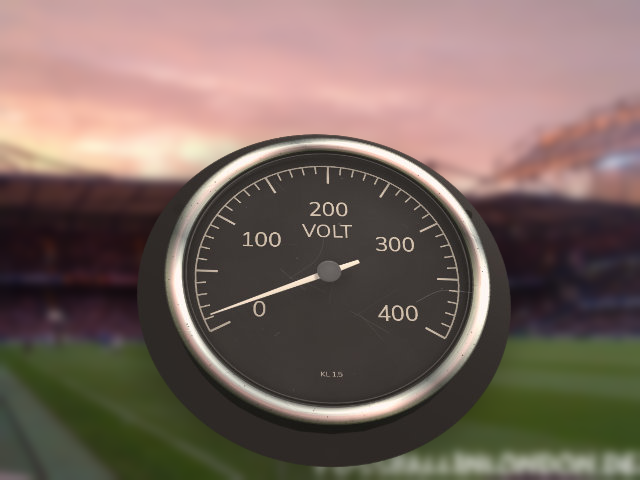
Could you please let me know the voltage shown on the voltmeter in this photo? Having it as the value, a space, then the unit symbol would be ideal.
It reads 10 V
